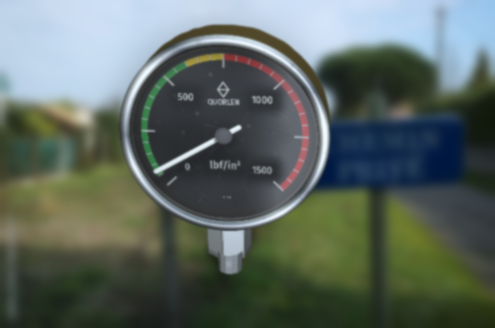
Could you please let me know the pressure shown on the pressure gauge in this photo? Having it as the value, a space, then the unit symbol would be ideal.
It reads 75 psi
